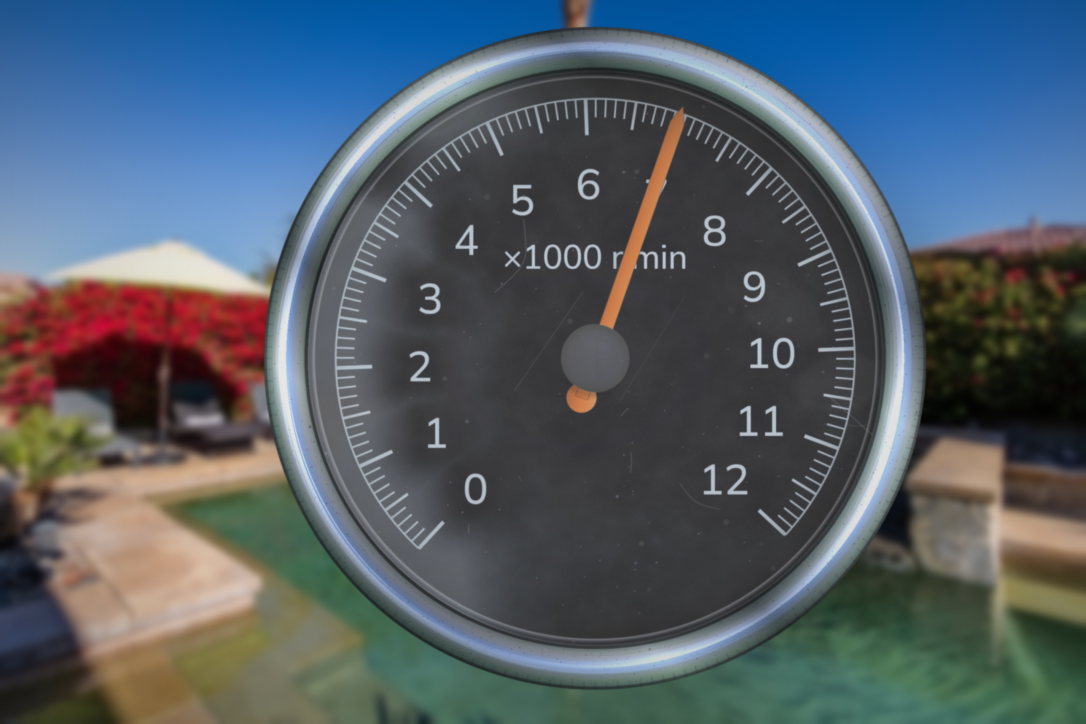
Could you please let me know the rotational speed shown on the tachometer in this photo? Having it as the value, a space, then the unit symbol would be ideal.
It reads 6950 rpm
